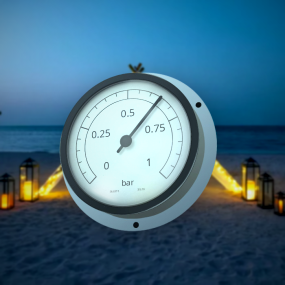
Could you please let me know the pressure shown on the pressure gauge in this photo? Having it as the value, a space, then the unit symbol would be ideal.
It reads 0.65 bar
